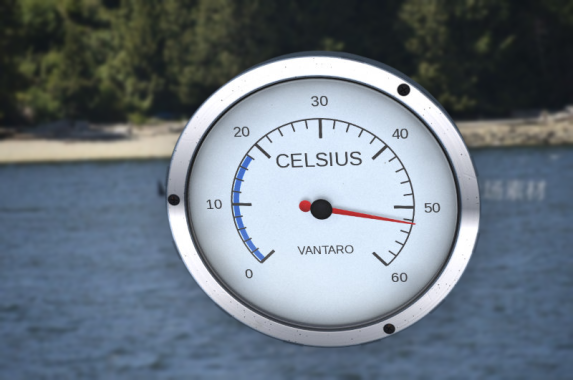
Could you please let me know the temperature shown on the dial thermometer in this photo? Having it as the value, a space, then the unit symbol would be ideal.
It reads 52 °C
